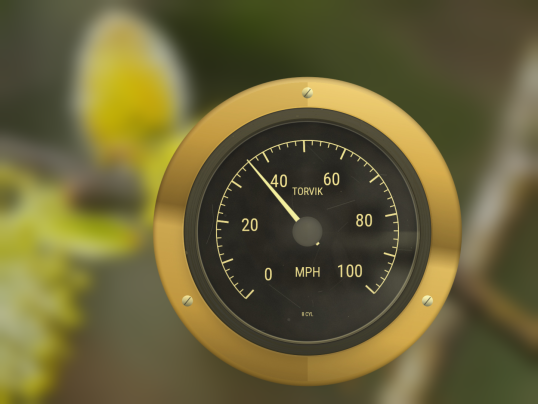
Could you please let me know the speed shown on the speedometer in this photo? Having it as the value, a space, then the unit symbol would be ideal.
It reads 36 mph
